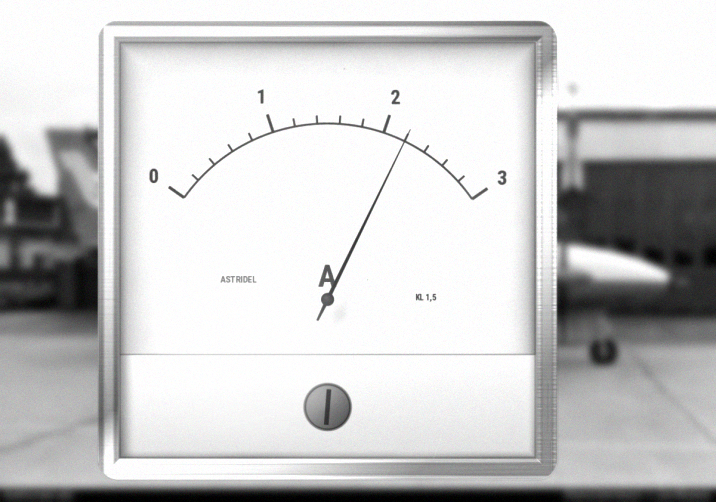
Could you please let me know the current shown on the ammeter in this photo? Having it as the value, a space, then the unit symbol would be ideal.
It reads 2.2 A
